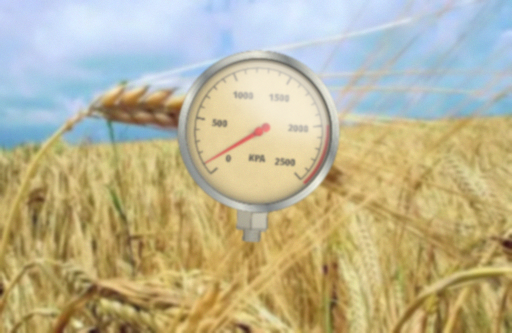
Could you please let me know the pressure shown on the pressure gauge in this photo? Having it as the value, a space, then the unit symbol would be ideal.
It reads 100 kPa
